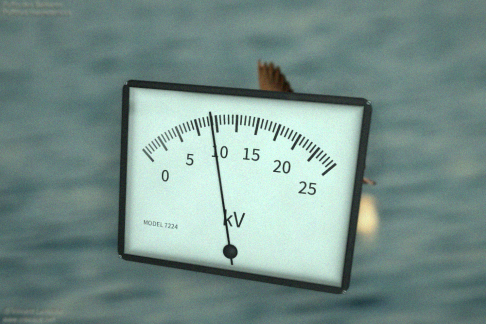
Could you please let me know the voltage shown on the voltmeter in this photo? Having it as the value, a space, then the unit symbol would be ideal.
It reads 9.5 kV
